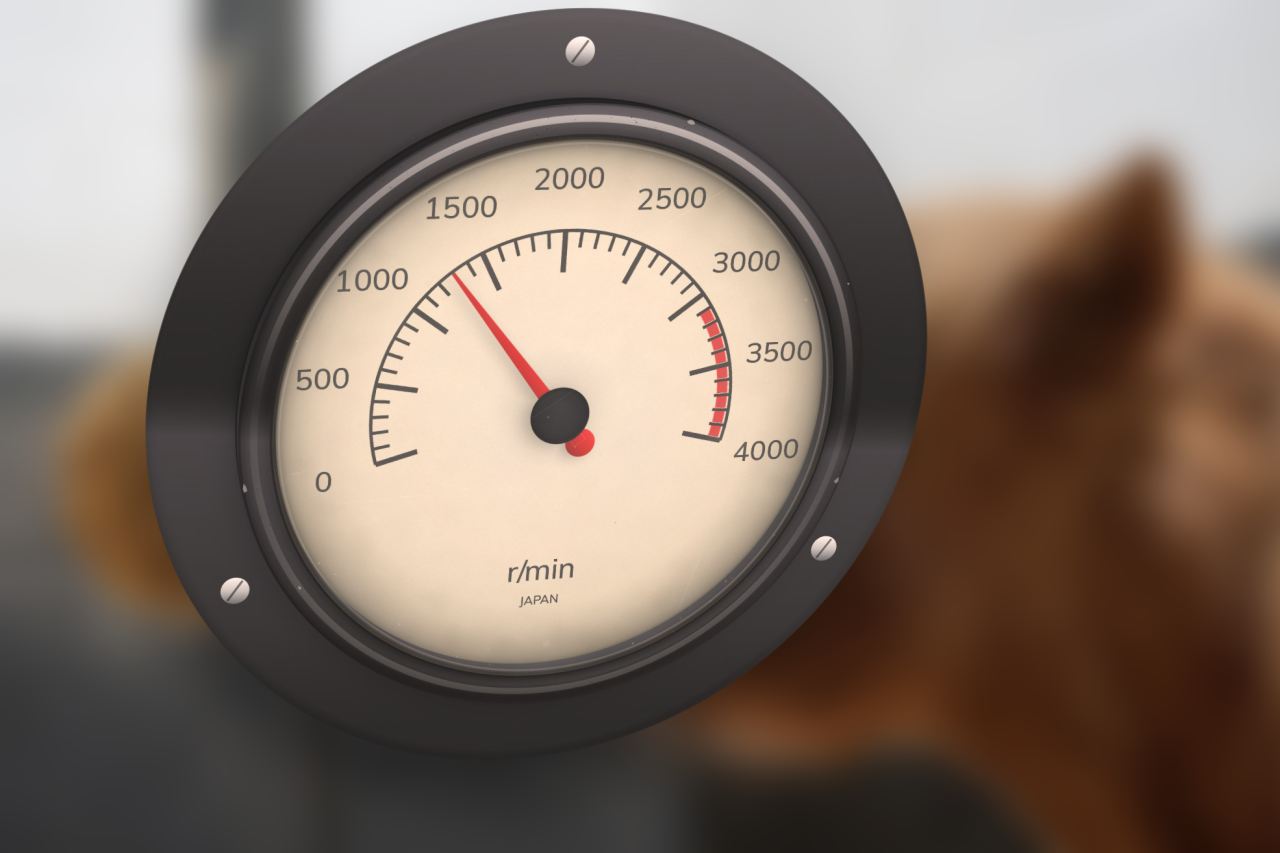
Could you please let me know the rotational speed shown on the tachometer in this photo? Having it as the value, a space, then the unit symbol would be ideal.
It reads 1300 rpm
